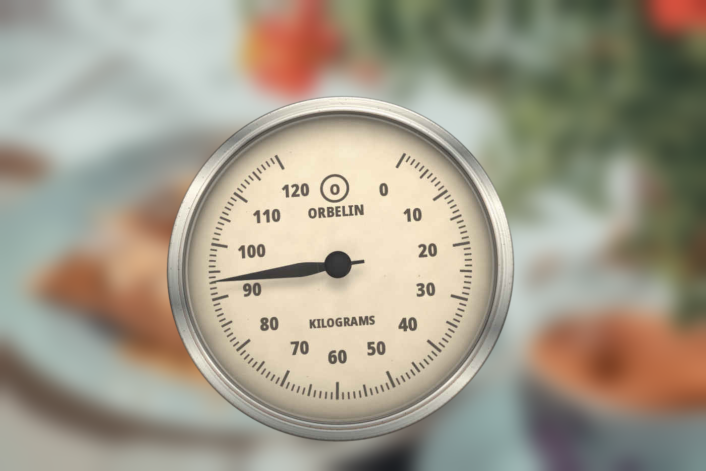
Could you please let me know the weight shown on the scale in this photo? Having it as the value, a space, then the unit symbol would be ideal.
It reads 93 kg
